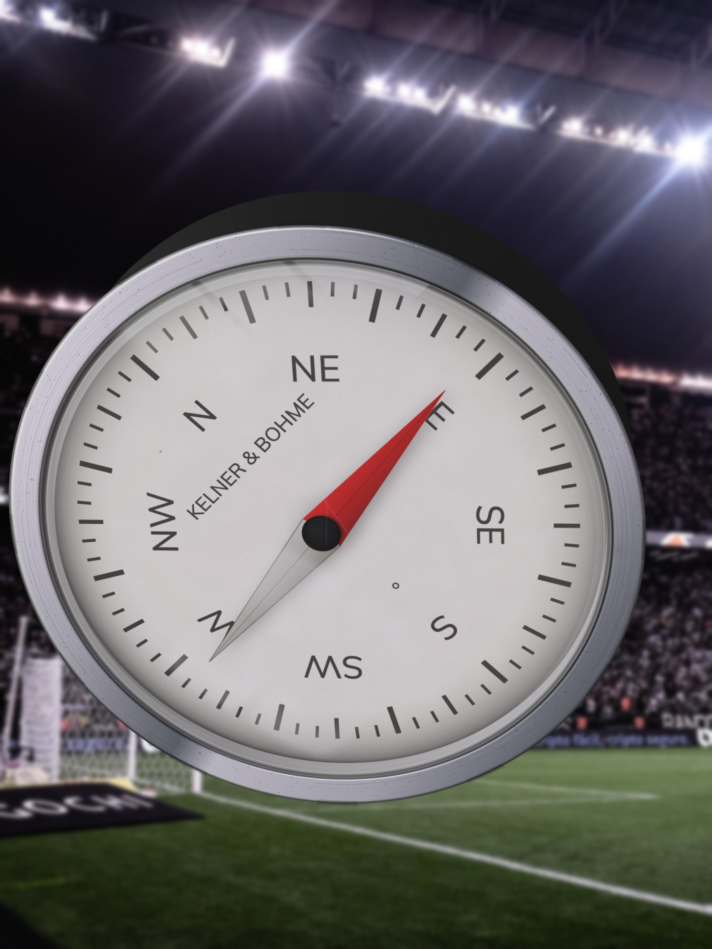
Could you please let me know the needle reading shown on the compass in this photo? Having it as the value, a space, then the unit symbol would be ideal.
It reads 85 °
